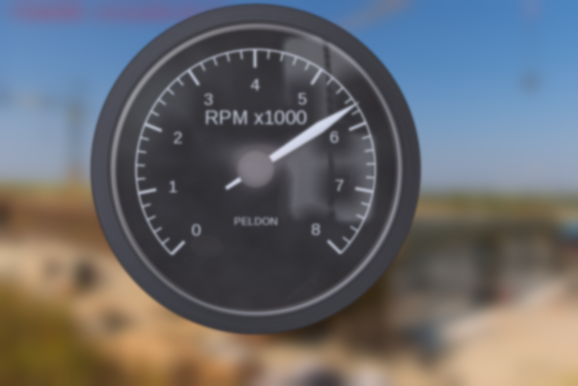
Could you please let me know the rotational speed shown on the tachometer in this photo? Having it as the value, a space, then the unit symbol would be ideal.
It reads 5700 rpm
